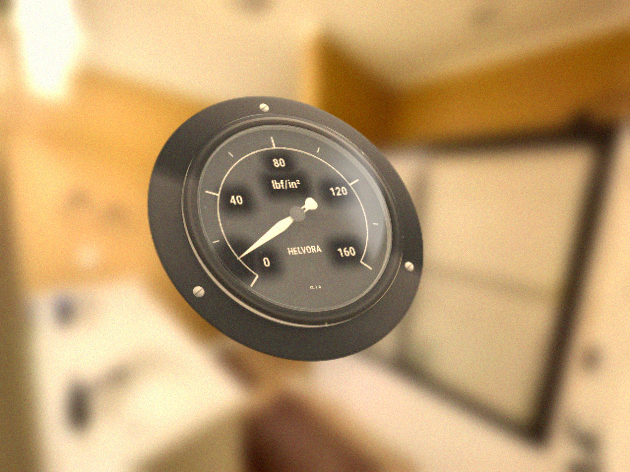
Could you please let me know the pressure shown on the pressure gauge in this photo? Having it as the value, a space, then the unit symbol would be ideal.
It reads 10 psi
